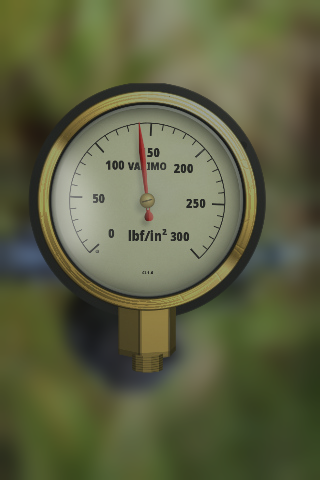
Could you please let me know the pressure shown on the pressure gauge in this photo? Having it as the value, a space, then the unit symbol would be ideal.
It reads 140 psi
